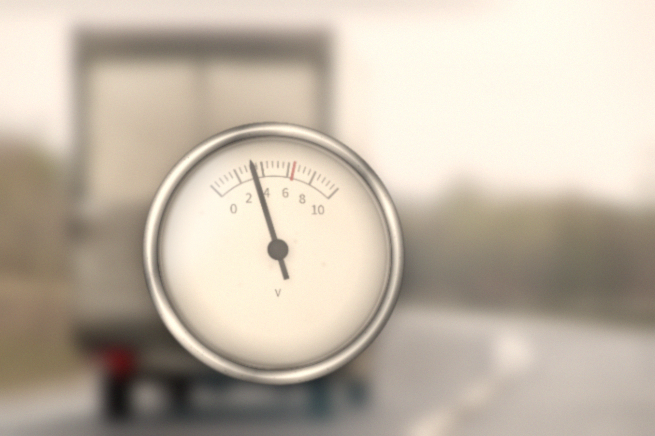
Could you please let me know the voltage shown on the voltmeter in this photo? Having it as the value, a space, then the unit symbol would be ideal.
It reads 3.2 V
